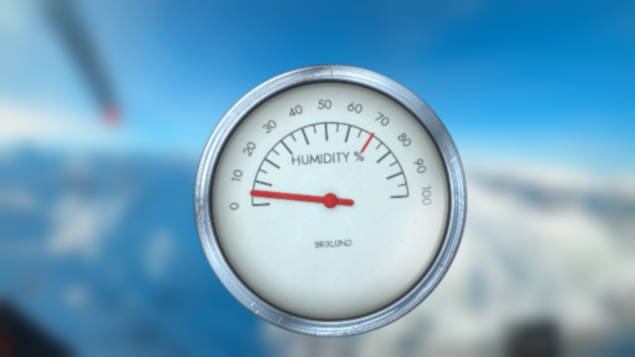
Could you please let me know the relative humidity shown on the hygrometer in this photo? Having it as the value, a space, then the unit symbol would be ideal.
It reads 5 %
